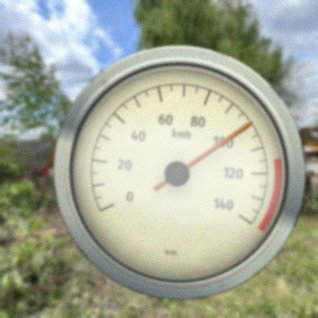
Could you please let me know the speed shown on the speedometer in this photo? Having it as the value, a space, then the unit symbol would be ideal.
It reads 100 km/h
